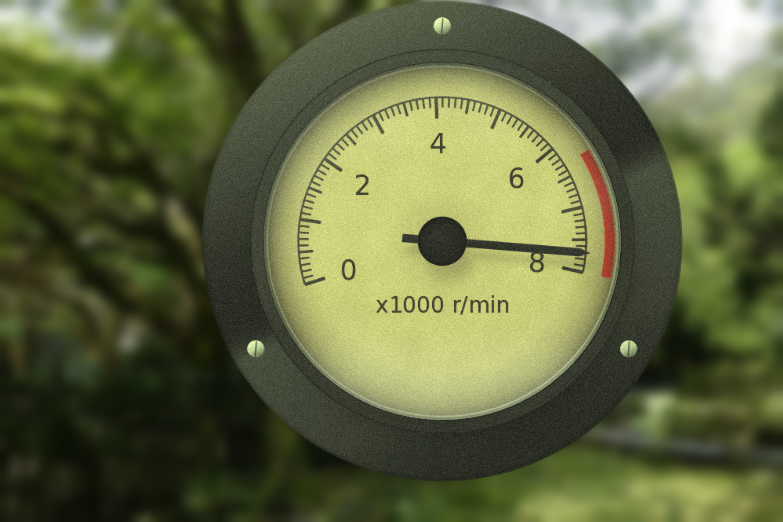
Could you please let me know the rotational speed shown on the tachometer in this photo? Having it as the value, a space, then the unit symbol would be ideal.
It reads 7700 rpm
